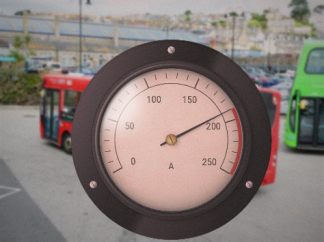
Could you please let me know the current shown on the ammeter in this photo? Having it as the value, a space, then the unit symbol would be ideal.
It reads 190 A
